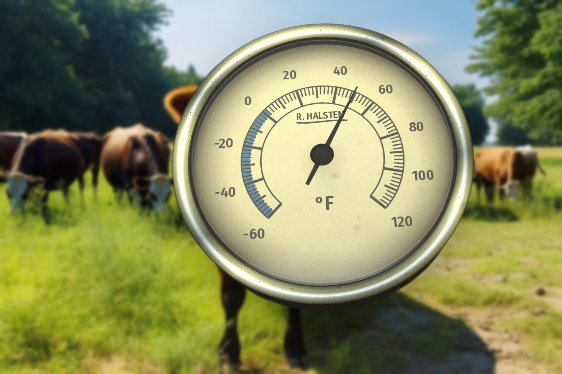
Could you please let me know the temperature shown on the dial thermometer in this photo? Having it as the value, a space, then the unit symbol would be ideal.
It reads 50 °F
